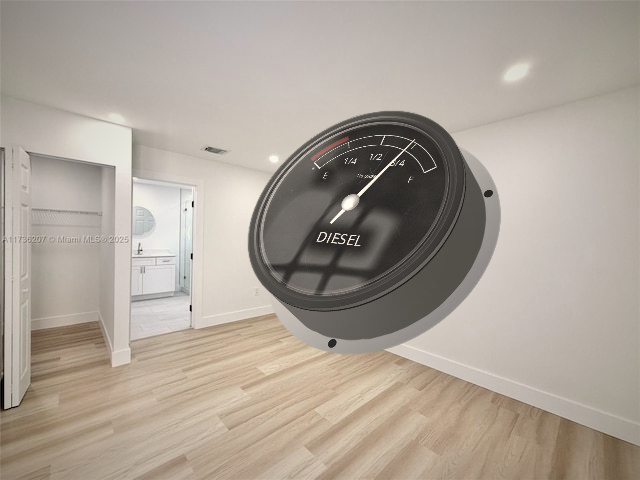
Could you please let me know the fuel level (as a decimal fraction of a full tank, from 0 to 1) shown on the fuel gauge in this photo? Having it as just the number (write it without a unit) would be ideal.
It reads 0.75
